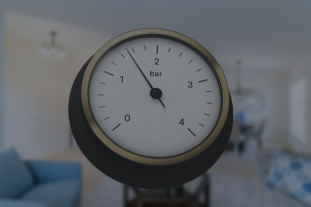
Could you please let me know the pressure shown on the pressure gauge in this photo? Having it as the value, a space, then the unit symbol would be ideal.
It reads 1.5 bar
